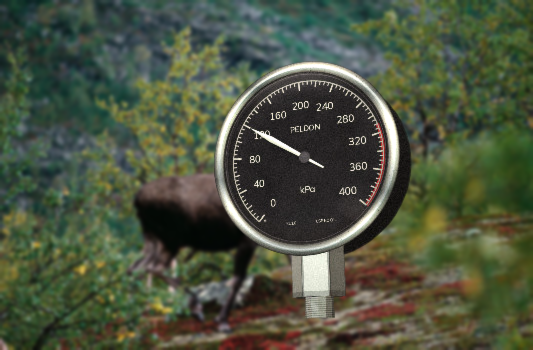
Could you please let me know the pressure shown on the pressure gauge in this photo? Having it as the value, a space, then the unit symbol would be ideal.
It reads 120 kPa
